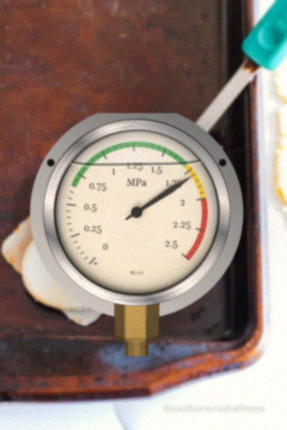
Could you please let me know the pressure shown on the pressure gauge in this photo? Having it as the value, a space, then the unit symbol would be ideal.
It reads 1.8 MPa
